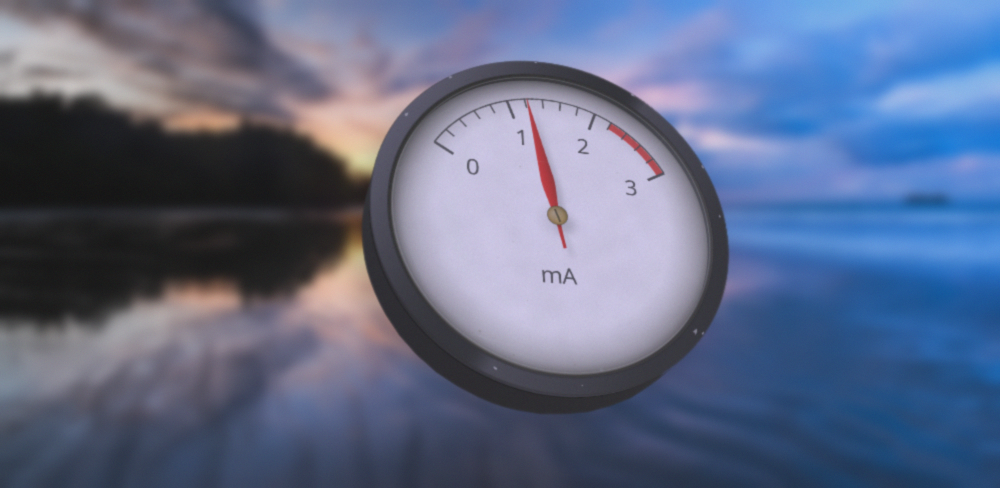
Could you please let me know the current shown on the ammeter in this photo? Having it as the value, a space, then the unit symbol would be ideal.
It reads 1.2 mA
